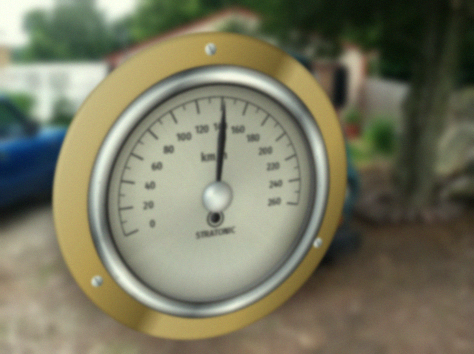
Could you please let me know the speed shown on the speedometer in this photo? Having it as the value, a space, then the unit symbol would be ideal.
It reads 140 km/h
